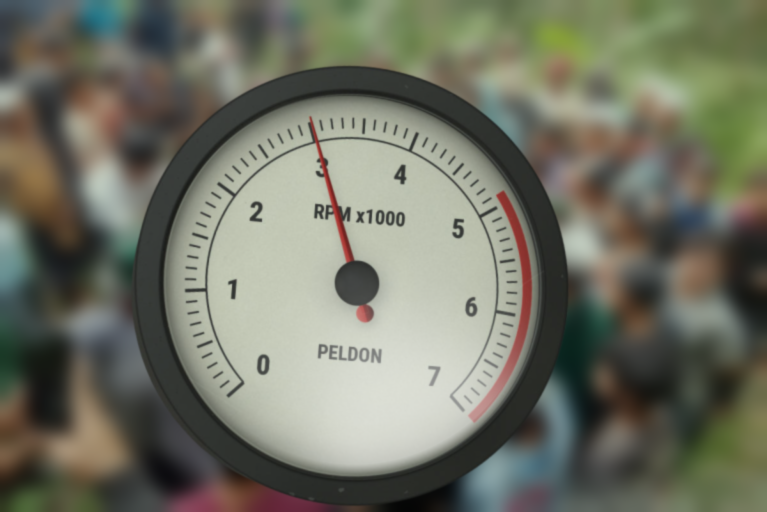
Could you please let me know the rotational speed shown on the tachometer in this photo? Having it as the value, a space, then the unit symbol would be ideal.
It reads 3000 rpm
